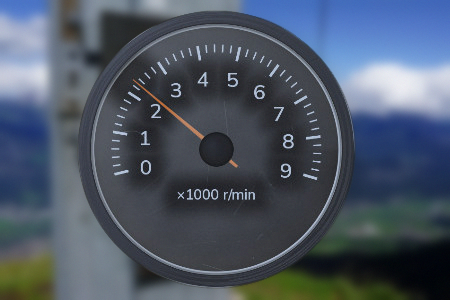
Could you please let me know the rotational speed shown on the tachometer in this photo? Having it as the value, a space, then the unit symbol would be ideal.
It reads 2300 rpm
